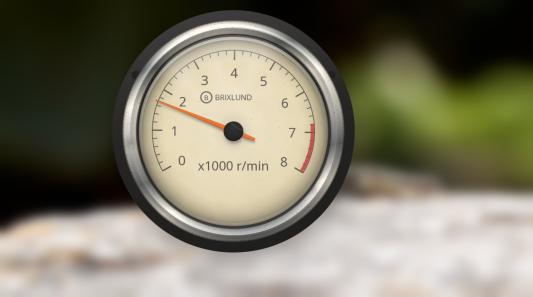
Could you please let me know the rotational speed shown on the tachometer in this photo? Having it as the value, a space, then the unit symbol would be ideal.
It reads 1700 rpm
